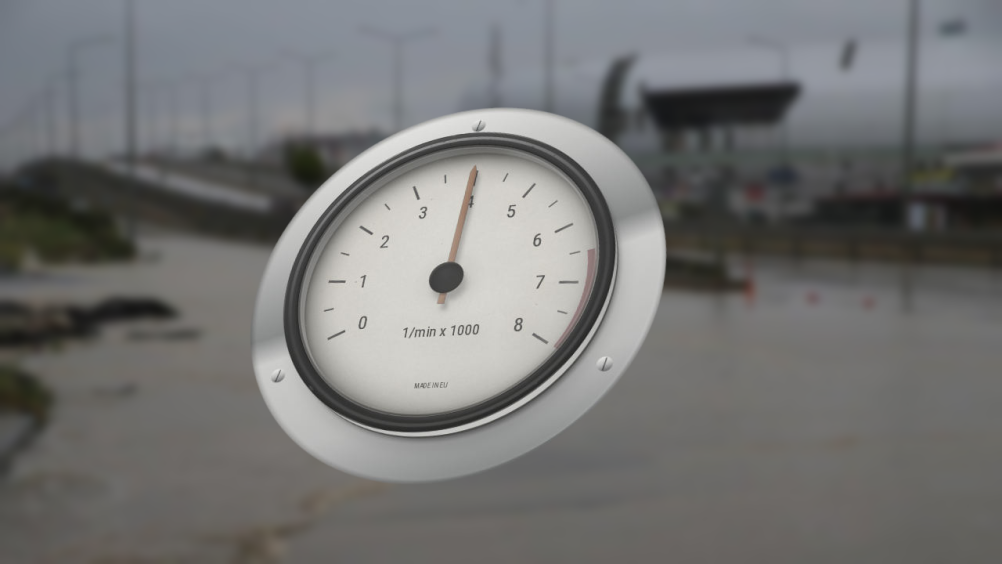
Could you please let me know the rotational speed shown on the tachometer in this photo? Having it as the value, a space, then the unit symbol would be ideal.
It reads 4000 rpm
